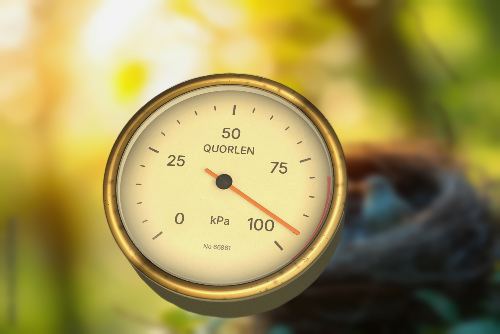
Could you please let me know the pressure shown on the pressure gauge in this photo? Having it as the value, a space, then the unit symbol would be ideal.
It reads 95 kPa
